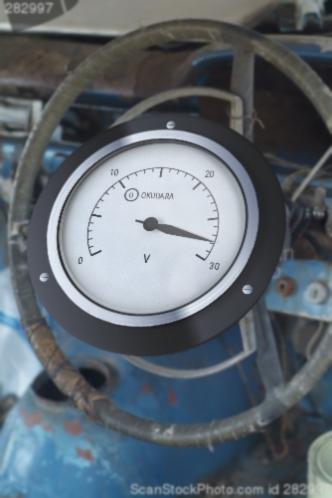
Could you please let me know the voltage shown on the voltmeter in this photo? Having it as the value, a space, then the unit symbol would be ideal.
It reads 28 V
